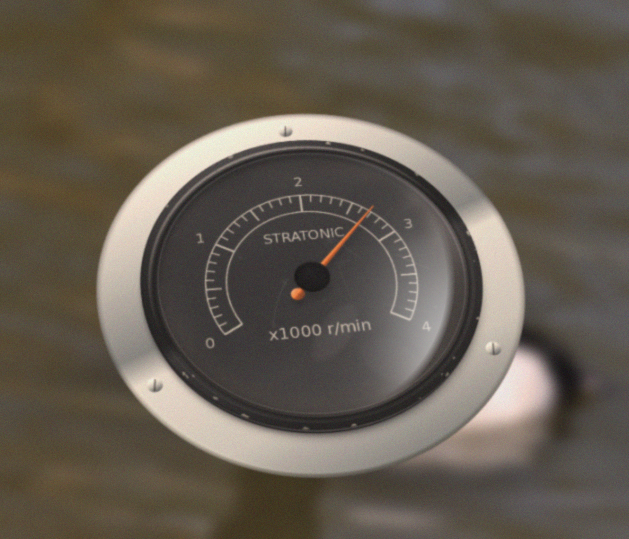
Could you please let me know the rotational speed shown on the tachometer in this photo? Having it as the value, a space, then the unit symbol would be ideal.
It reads 2700 rpm
